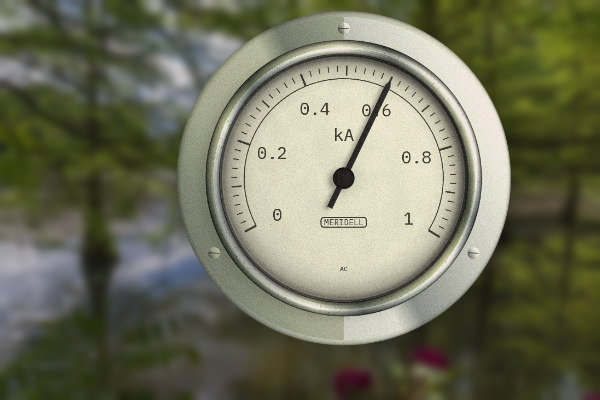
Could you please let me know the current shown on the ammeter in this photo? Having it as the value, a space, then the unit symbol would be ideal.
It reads 0.6 kA
